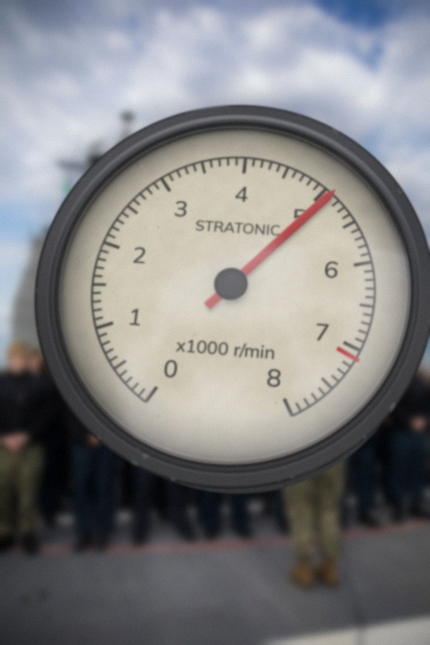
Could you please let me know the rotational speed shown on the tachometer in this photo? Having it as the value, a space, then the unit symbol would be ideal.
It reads 5100 rpm
